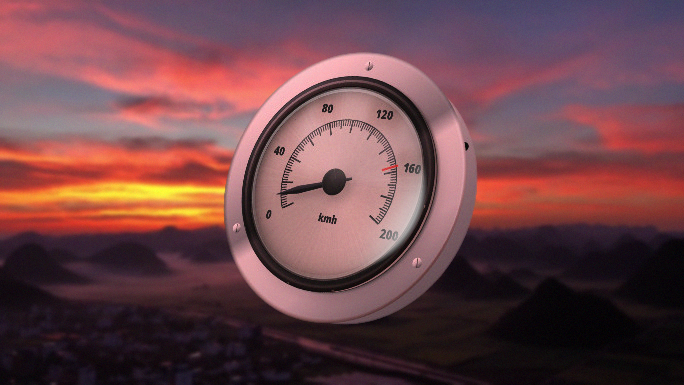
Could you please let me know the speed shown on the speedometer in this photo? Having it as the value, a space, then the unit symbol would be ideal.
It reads 10 km/h
